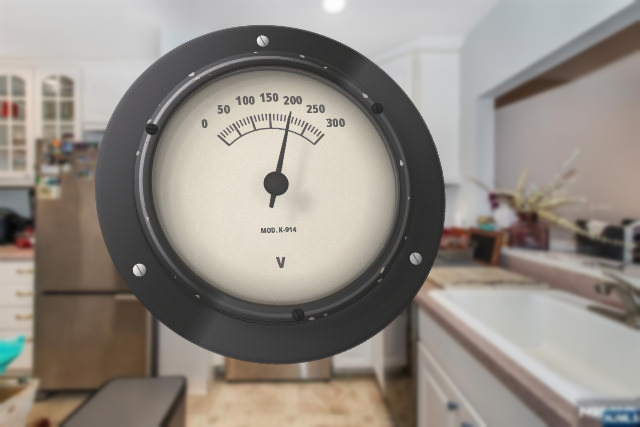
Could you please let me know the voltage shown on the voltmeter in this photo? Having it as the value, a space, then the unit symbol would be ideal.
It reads 200 V
